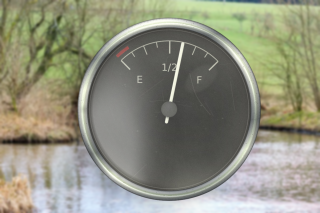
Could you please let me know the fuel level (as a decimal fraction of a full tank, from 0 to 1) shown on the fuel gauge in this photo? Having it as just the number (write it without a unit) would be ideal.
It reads 0.625
